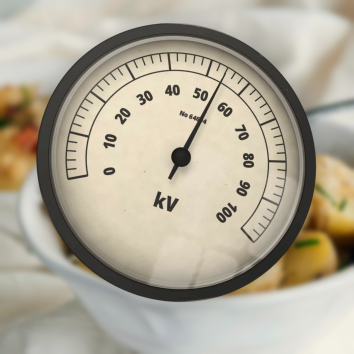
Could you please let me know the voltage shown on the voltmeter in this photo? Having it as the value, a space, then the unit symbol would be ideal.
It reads 54 kV
